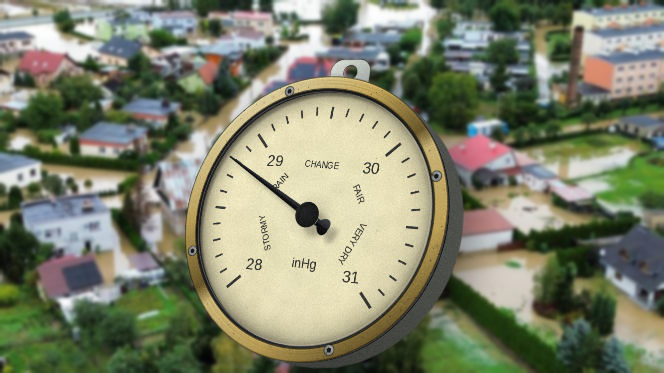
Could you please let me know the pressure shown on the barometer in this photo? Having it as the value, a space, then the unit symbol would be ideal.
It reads 28.8 inHg
